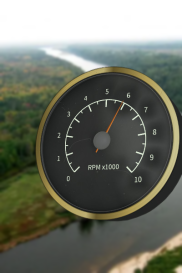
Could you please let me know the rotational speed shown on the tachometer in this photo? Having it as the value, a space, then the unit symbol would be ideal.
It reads 6000 rpm
